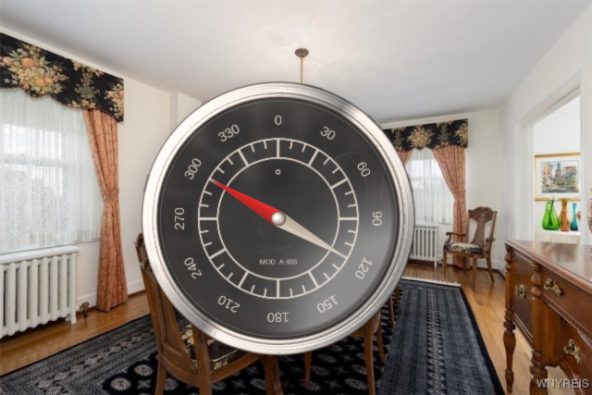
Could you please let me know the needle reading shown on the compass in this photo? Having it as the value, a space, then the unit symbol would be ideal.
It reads 300 °
